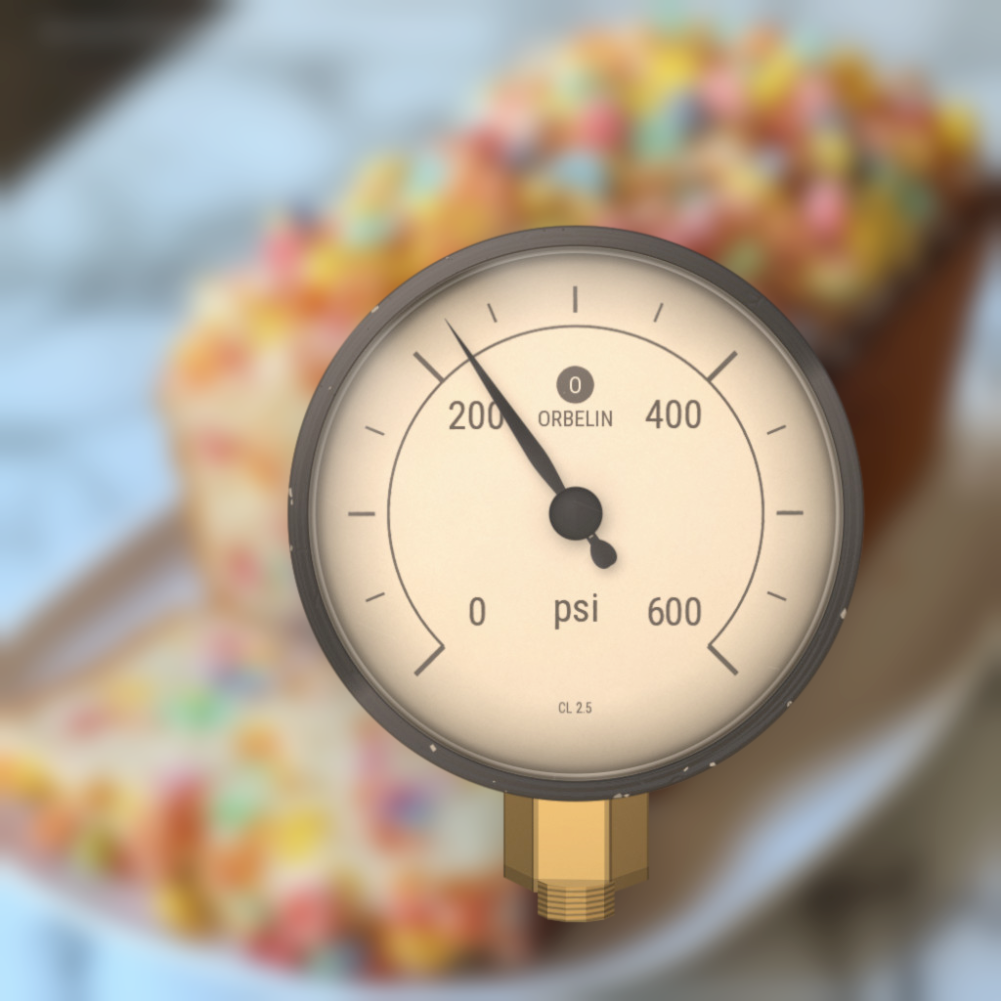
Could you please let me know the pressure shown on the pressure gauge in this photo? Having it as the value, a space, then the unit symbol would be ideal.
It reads 225 psi
